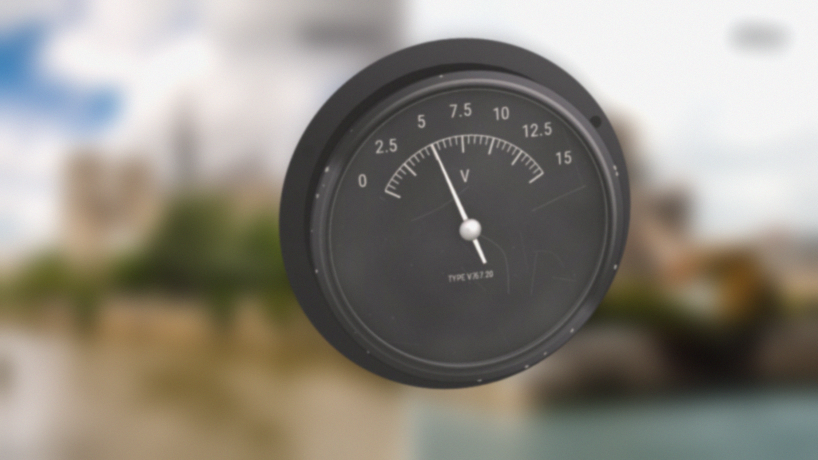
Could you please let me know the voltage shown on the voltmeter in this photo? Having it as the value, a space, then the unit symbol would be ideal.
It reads 5 V
